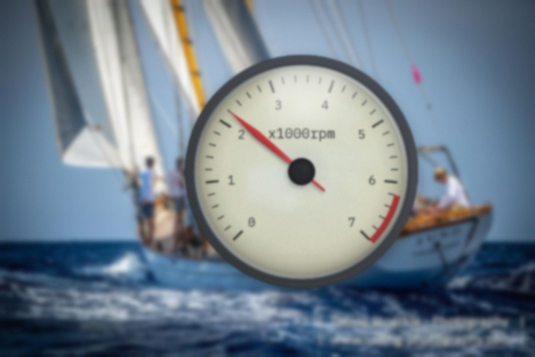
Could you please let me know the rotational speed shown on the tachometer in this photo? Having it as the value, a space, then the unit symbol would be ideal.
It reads 2200 rpm
